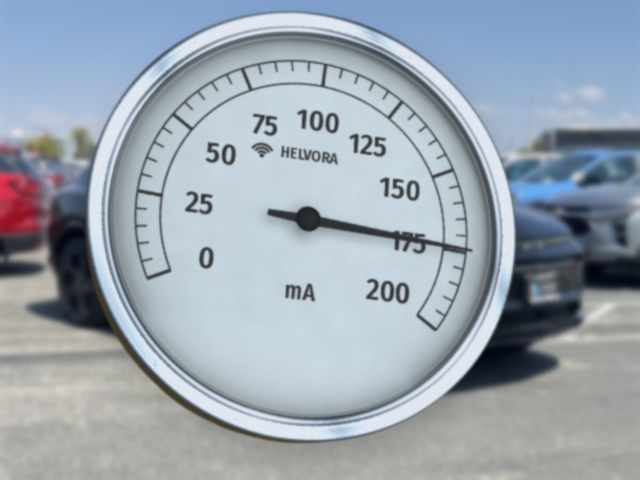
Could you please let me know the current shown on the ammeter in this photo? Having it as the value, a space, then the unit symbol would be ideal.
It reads 175 mA
